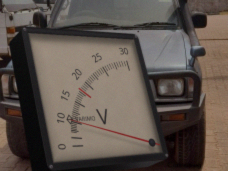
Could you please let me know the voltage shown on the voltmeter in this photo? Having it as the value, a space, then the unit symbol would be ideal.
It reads 10 V
